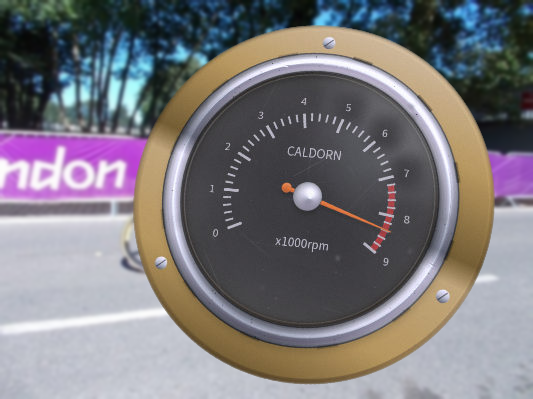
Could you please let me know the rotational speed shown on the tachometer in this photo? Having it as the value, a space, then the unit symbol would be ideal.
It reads 8400 rpm
